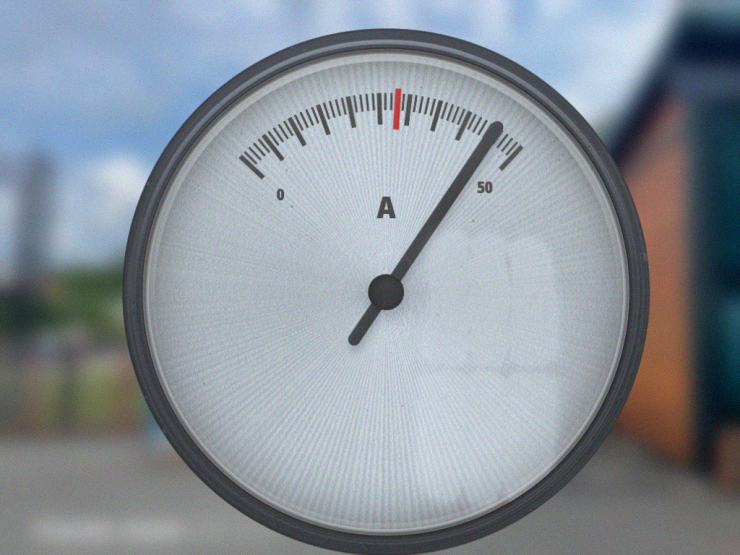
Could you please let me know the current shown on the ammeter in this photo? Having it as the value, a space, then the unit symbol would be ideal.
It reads 45 A
